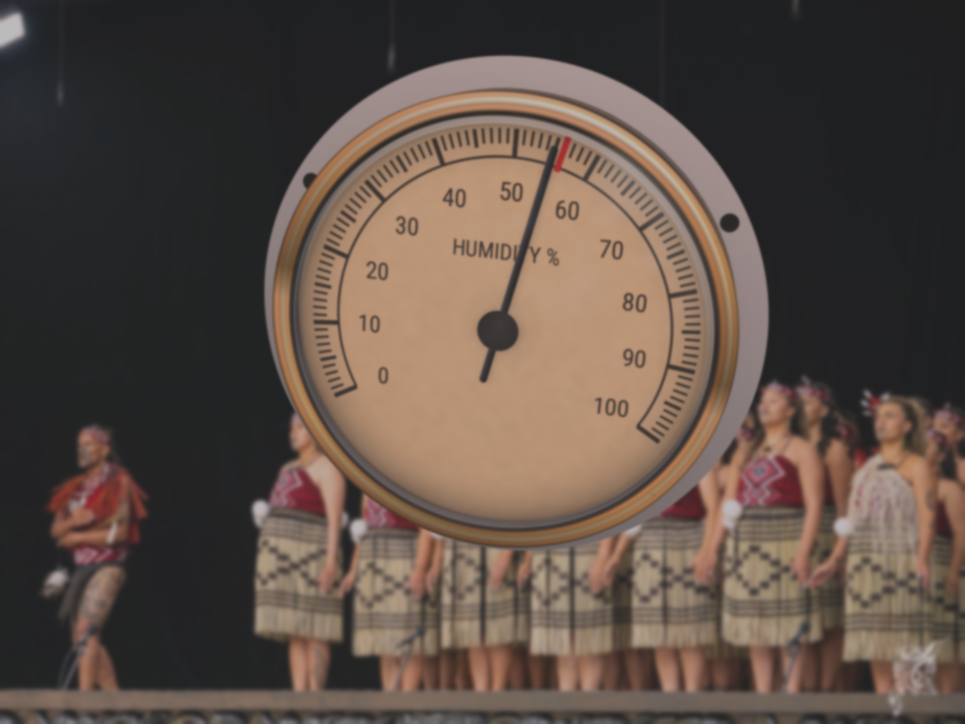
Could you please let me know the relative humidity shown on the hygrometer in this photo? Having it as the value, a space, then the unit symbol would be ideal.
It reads 55 %
